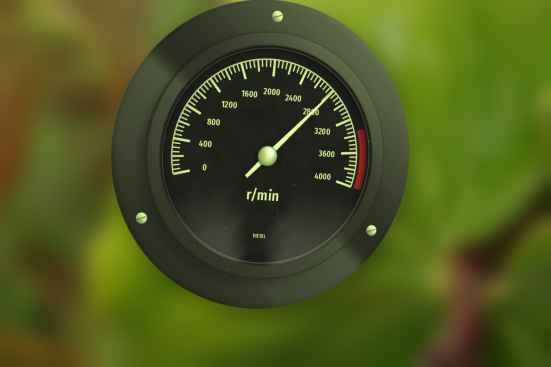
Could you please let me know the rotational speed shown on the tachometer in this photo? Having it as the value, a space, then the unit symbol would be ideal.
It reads 2800 rpm
